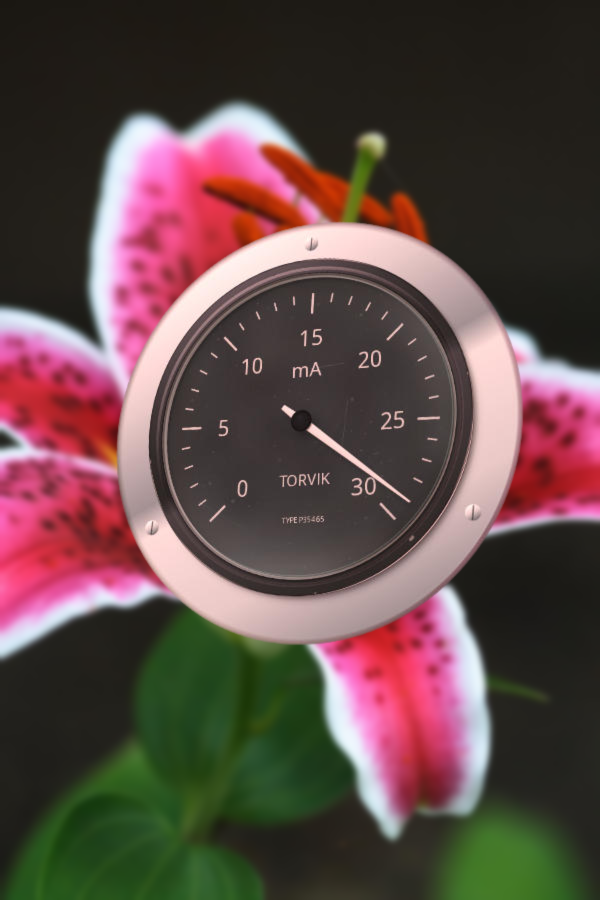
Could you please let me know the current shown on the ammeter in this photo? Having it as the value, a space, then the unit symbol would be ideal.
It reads 29 mA
